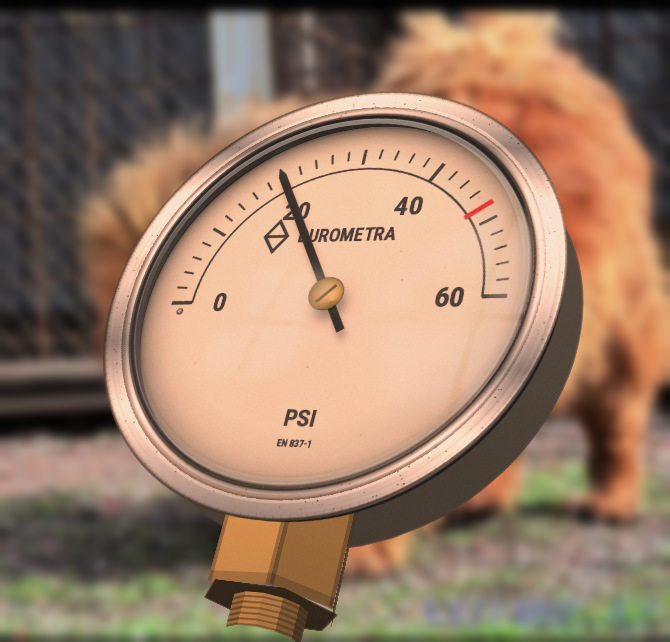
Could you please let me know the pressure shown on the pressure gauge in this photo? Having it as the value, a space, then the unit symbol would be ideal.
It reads 20 psi
